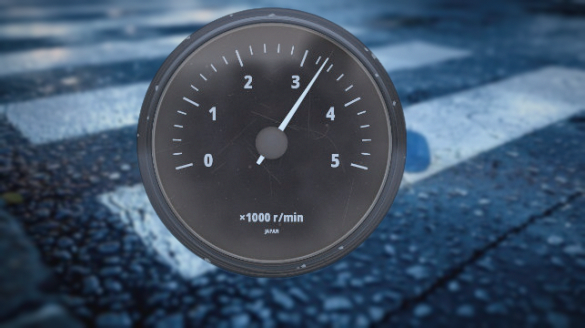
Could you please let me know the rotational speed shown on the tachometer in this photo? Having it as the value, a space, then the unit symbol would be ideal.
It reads 3300 rpm
